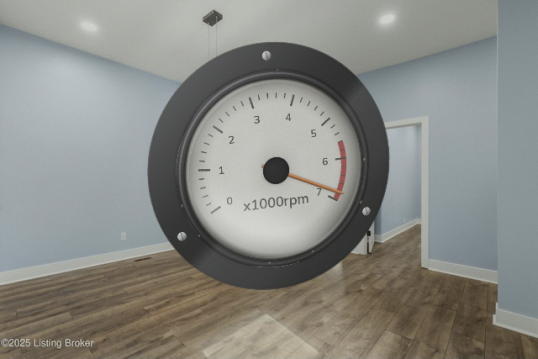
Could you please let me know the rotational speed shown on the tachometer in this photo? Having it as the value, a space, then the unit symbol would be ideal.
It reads 6800 rpm
